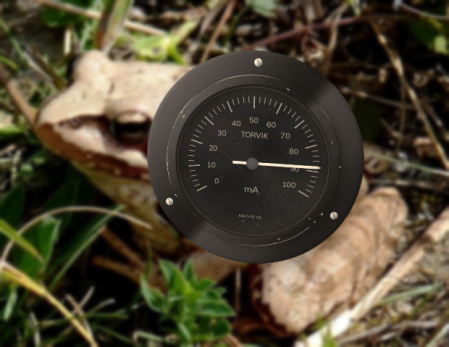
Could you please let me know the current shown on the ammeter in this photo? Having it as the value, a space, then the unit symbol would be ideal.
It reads 88 mA
